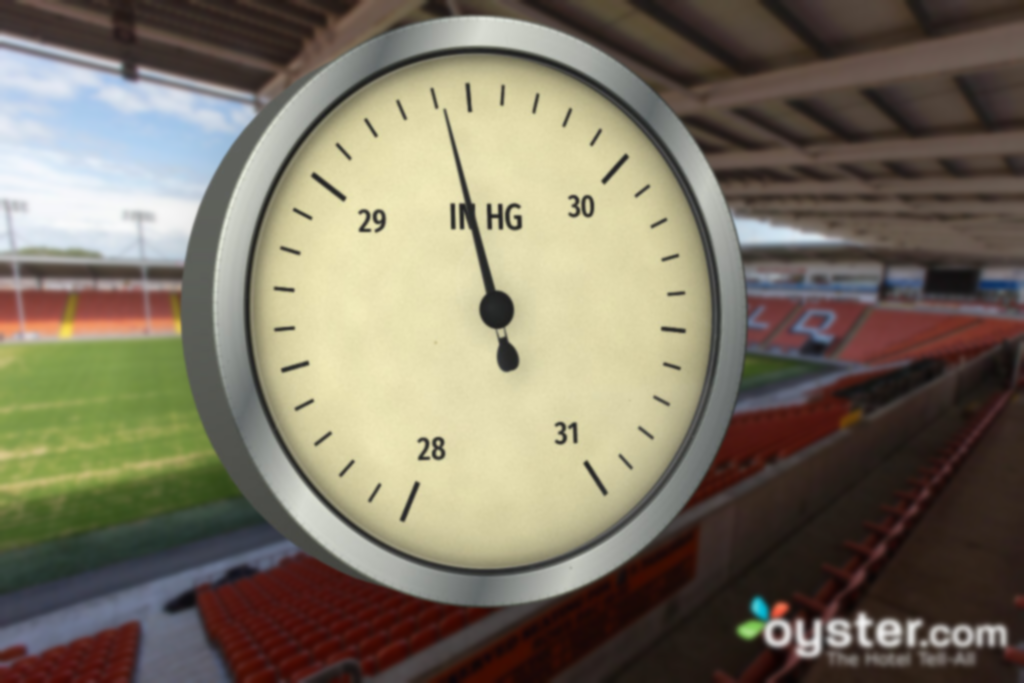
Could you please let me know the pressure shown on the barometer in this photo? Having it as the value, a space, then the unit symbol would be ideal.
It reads 29.4 inHg
